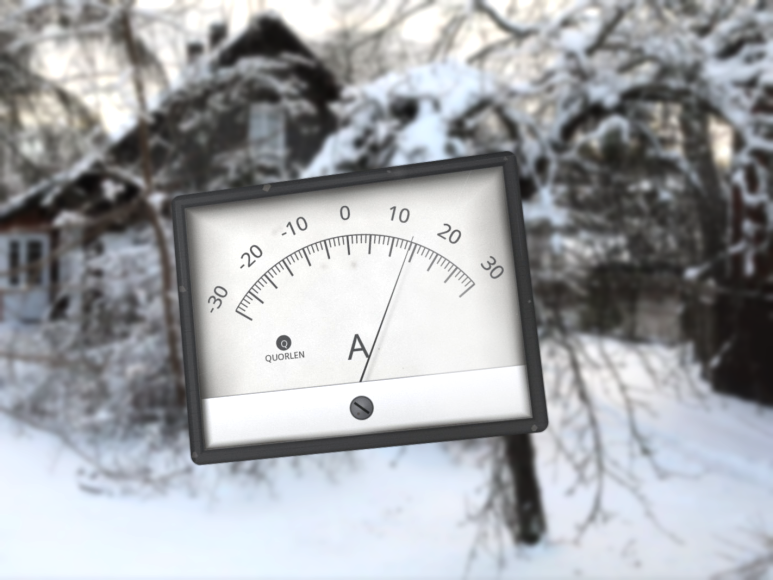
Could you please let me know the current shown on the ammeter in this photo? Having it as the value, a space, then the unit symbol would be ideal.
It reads 14 A
